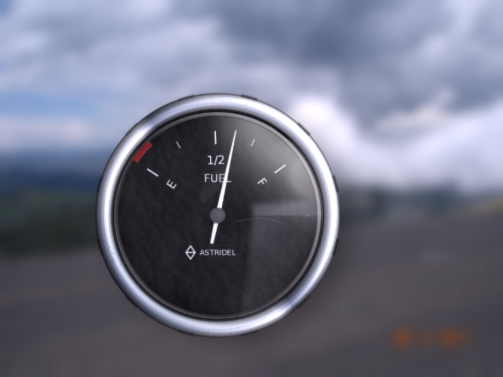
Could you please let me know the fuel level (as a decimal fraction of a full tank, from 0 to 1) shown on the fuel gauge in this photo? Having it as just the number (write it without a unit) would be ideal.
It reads 0.625
